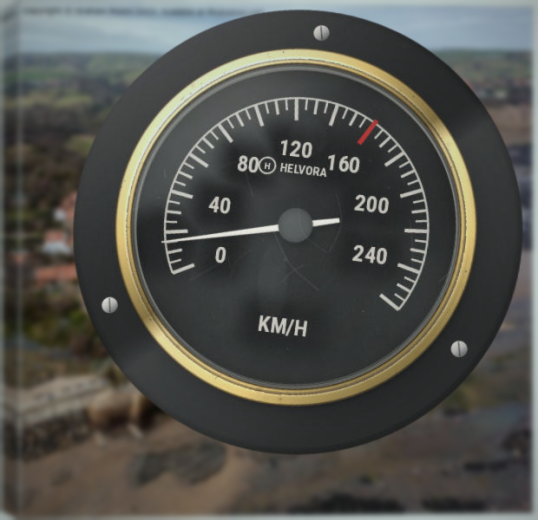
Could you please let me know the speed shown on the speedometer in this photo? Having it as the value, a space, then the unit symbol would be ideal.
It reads 15 km/h
